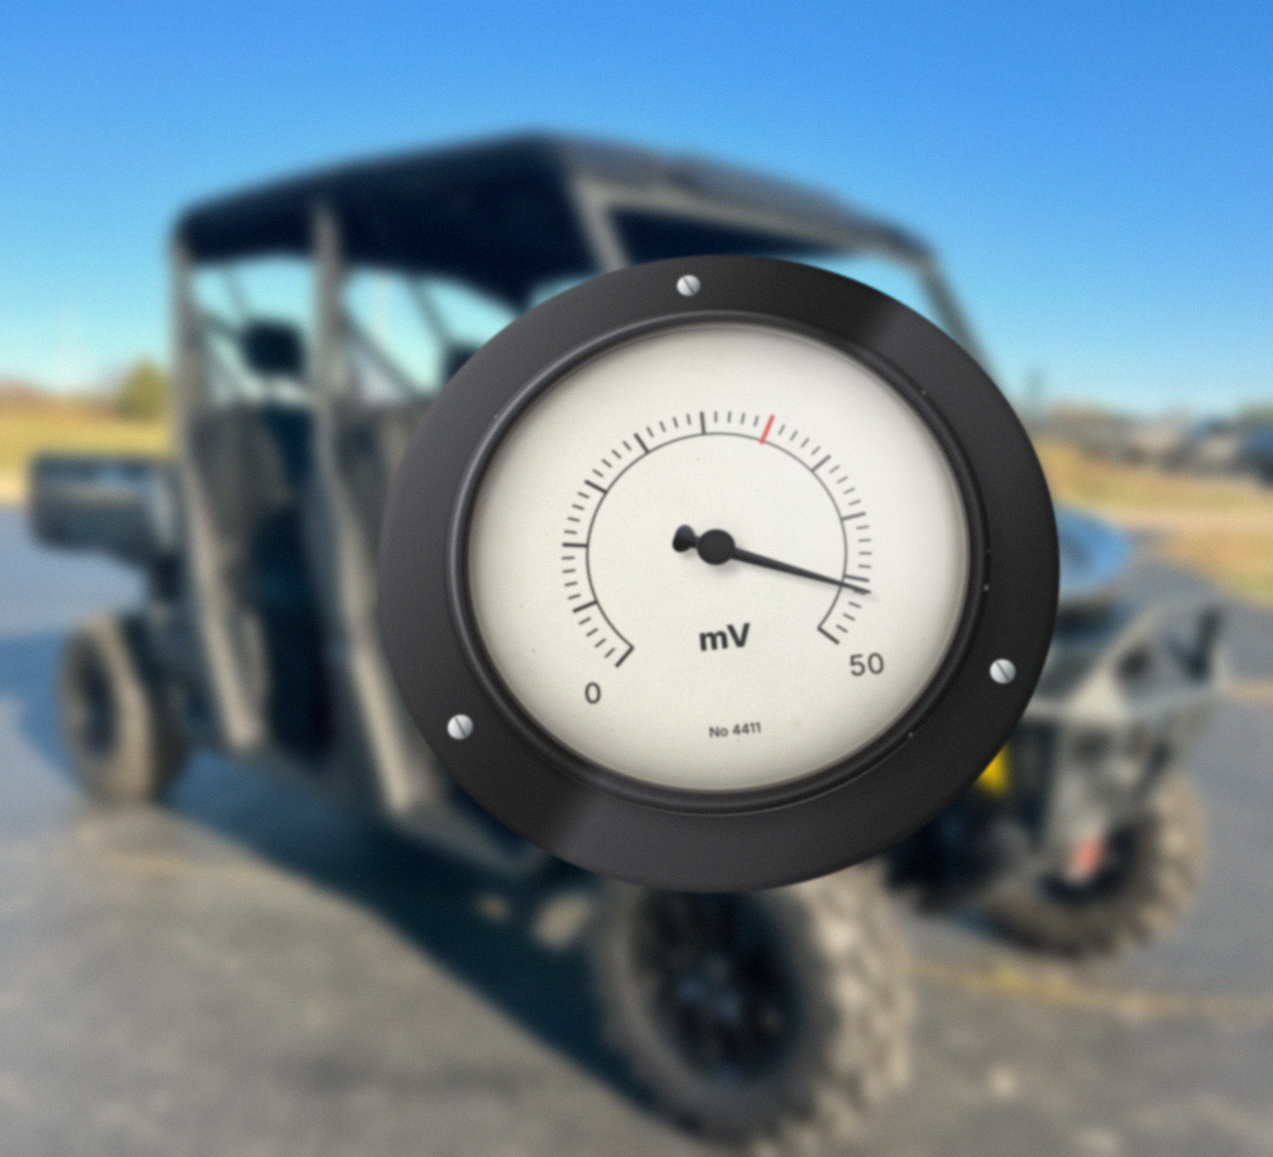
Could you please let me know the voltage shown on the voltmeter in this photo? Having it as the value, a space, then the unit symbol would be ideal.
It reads 46 mV
